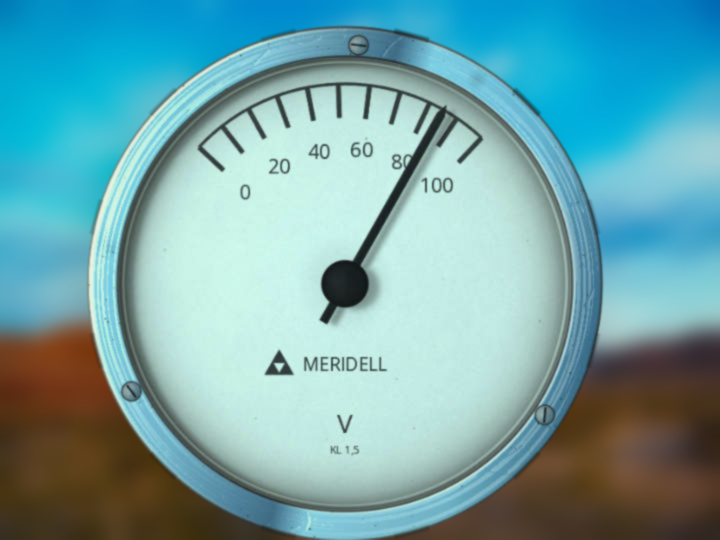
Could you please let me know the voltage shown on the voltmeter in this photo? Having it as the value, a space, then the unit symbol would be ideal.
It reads 85 V
